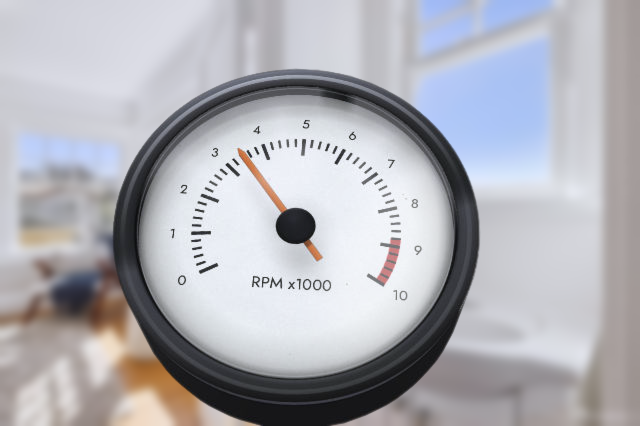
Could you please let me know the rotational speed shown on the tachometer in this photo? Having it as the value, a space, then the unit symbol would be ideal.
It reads 3400 rpm
